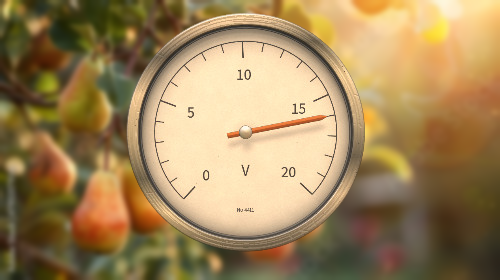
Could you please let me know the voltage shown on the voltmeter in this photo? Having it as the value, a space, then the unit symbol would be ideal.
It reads 16 V
